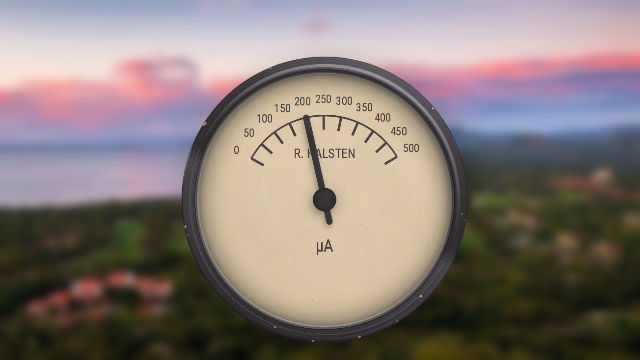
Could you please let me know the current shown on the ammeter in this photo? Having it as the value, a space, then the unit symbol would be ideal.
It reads 200 µA
